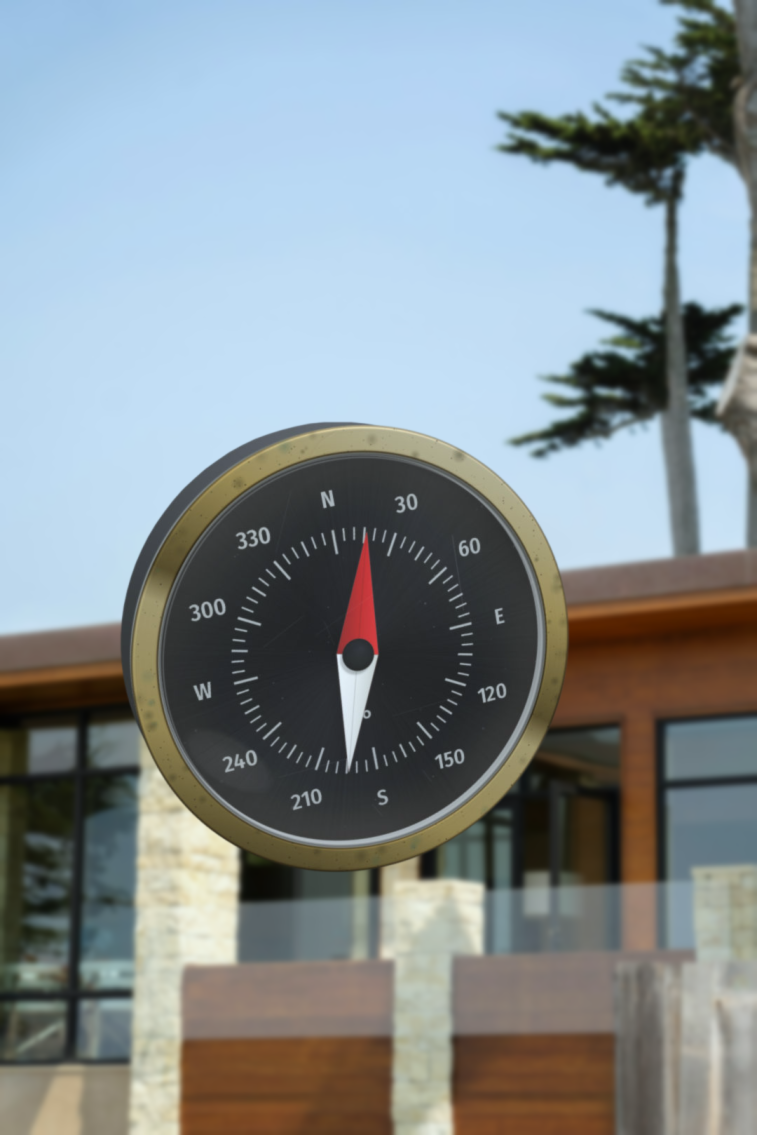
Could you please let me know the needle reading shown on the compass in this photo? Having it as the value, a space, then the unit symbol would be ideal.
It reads 15 °
